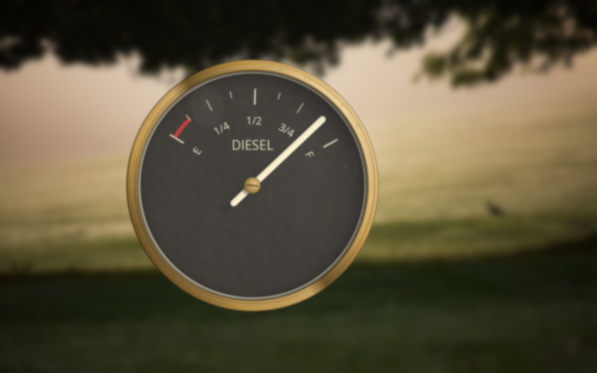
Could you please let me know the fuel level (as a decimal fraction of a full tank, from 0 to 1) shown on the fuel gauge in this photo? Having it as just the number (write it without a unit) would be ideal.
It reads 0.875
